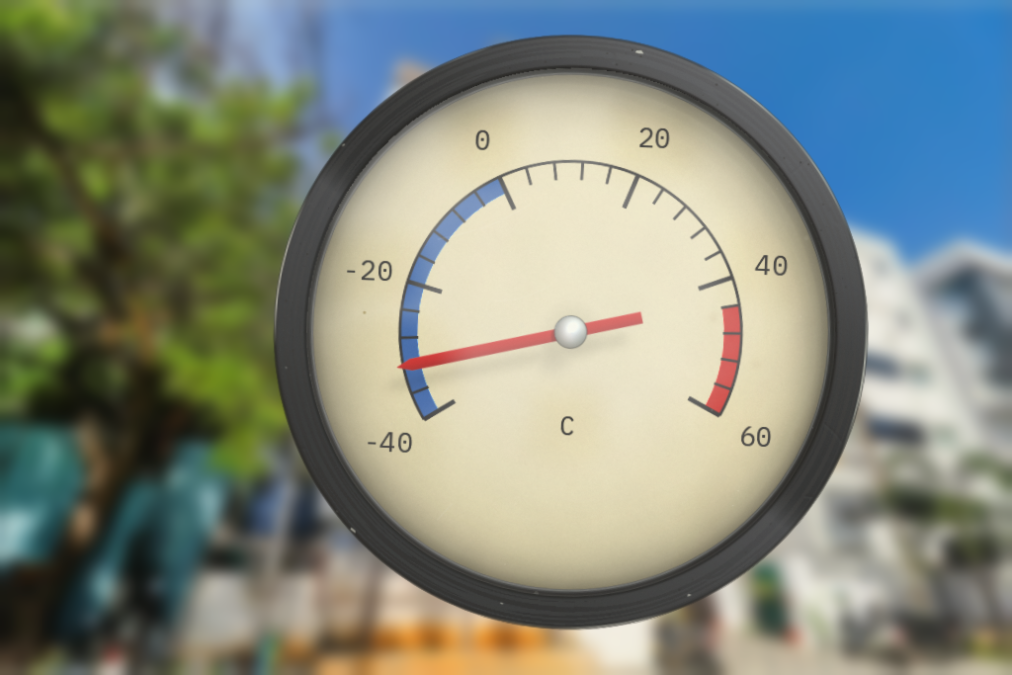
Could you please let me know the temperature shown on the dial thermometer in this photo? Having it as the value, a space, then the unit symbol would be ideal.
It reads -32 °C
